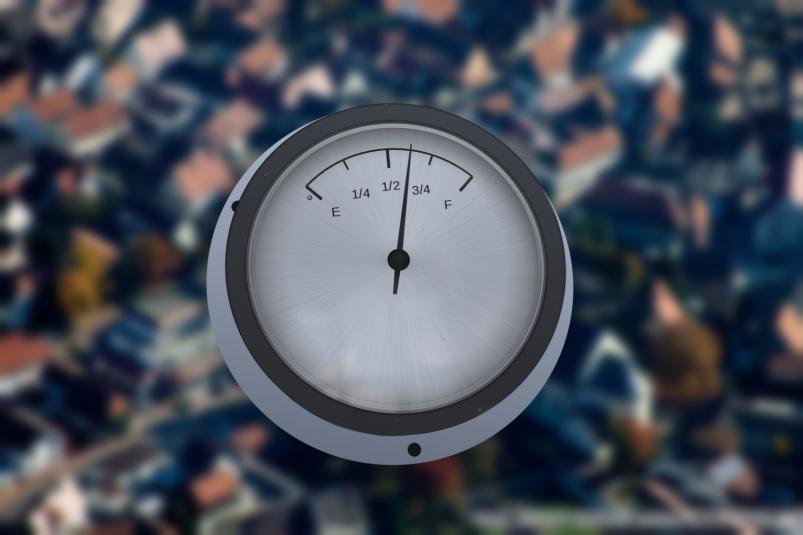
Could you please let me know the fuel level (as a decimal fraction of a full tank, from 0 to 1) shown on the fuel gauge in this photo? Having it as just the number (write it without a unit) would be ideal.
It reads 0.625
